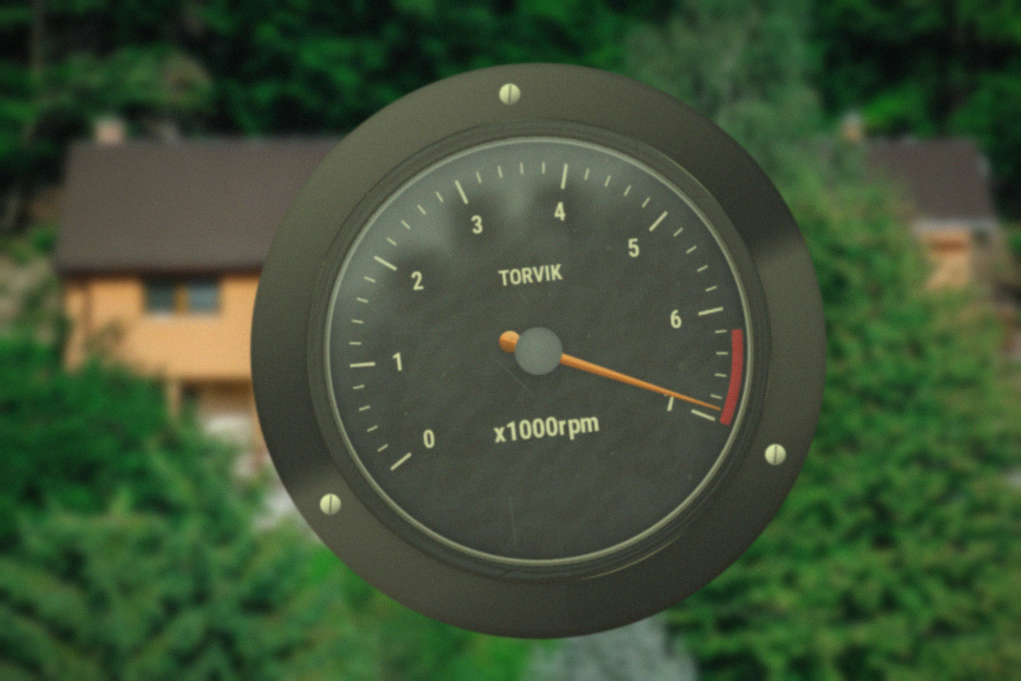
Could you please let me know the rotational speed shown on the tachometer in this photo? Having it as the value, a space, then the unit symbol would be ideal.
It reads 6900 rpm
